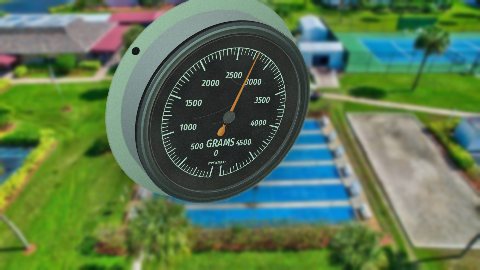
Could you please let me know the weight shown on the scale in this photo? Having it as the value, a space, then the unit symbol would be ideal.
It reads 2750 g
